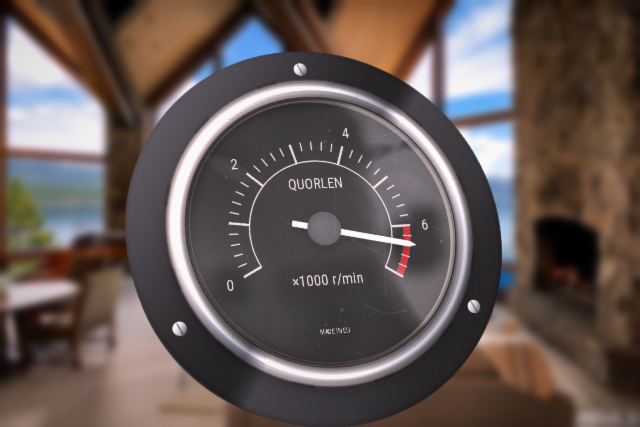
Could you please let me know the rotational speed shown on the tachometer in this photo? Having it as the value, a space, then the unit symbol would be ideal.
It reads 6400 rpm
